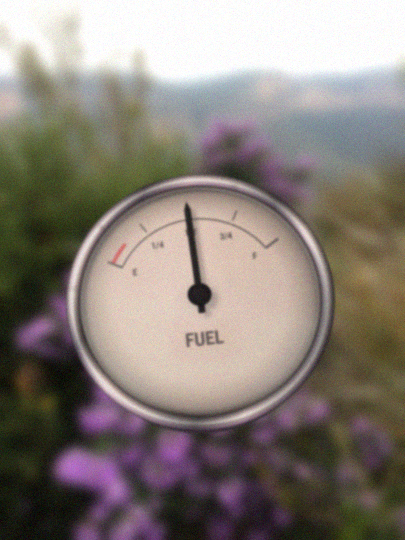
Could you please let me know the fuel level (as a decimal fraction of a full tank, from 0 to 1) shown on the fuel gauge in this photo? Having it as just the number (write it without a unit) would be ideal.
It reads 0.5
